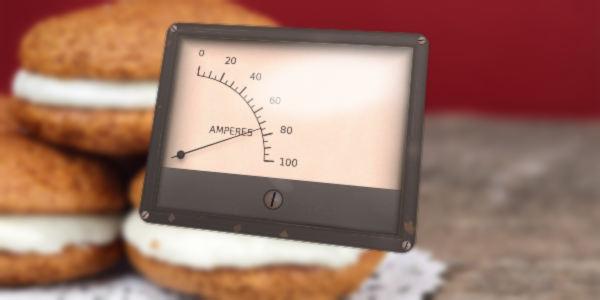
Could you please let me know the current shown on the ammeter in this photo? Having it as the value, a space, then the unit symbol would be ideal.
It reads 75 A
